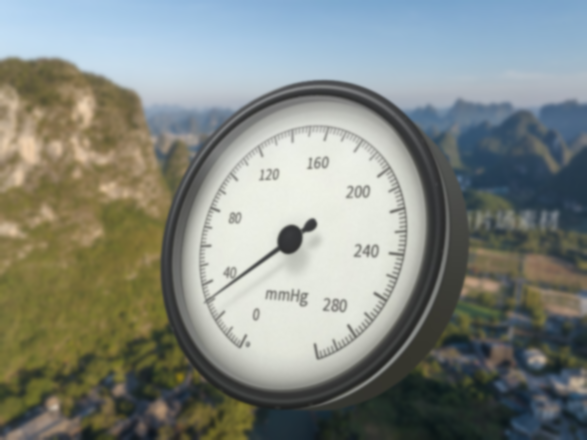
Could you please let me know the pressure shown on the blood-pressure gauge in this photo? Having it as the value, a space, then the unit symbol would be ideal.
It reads 30 mmHg
